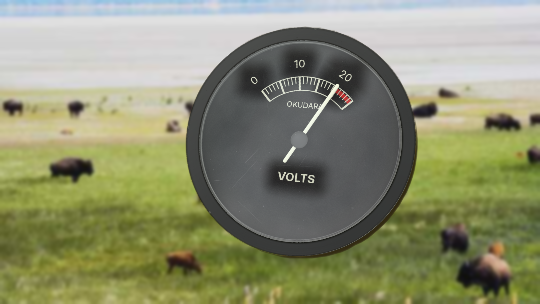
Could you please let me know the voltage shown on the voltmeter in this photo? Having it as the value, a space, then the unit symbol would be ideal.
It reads 20 V
